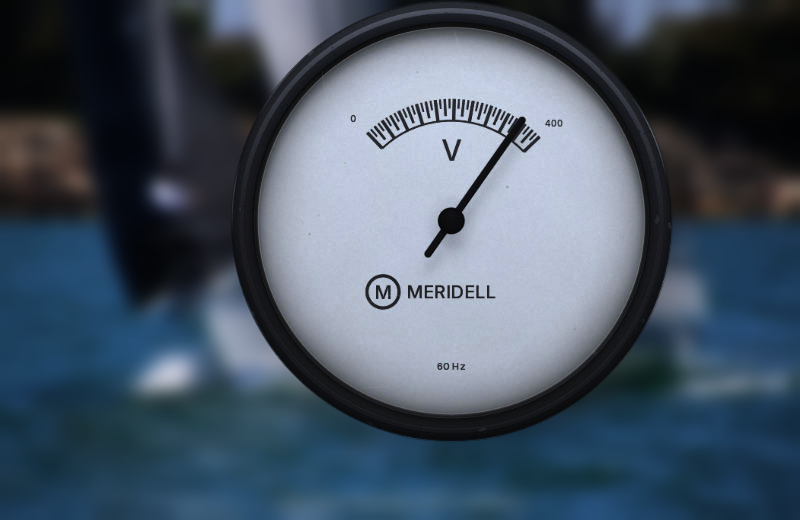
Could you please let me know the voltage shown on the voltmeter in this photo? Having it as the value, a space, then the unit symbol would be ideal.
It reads 350 V
